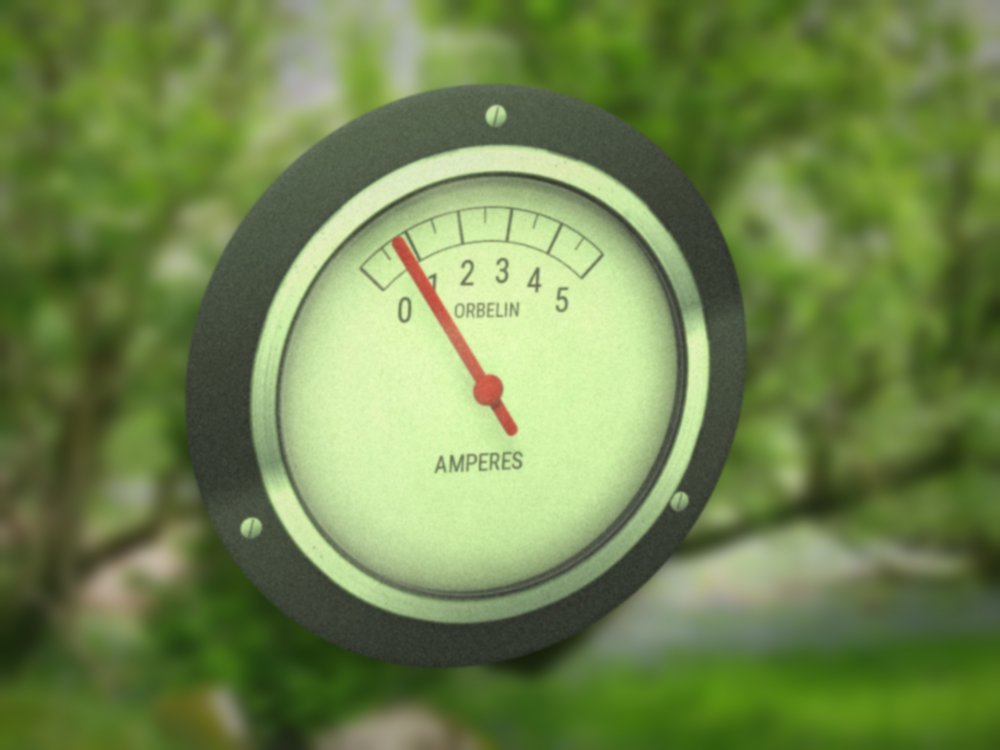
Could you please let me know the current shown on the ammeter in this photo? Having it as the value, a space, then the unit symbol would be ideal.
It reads 0.75 A
